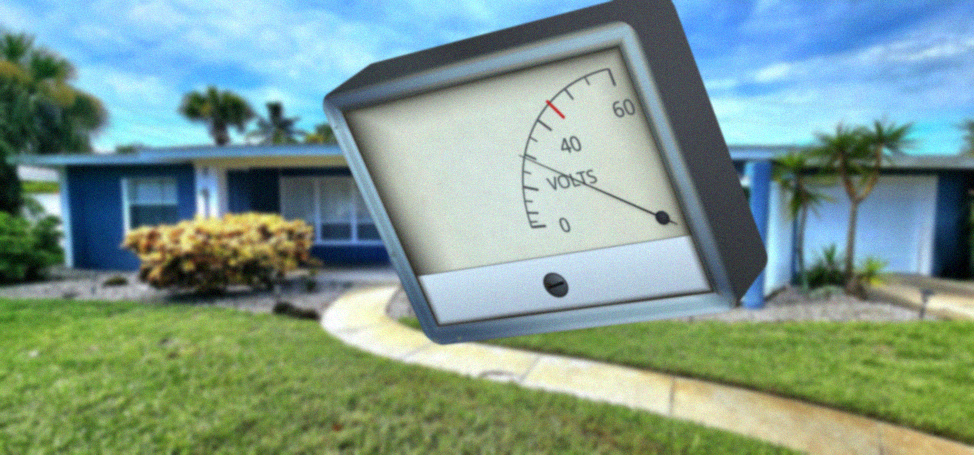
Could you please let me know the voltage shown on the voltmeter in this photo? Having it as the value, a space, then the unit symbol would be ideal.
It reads 30 V
